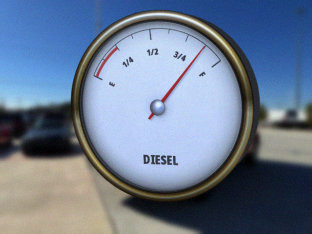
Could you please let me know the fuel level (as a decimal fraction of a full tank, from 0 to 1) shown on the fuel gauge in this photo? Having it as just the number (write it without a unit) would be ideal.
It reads 0.875
